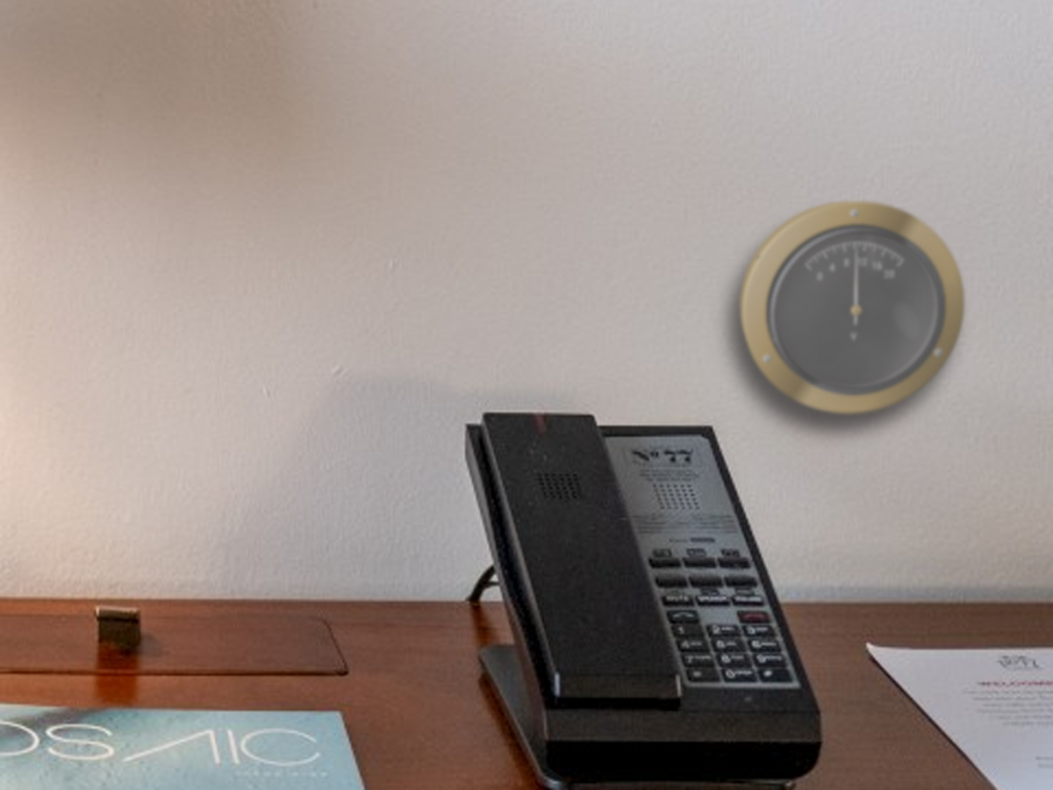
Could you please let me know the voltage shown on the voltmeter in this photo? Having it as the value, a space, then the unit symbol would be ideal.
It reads 10 V
